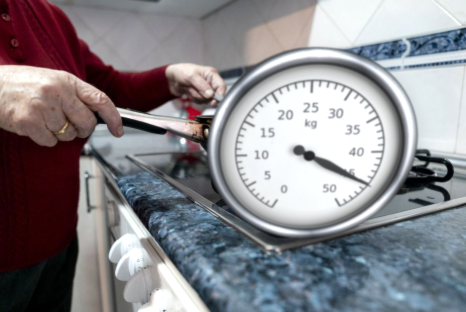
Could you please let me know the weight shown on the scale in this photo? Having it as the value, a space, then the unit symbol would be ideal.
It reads 45 kg
